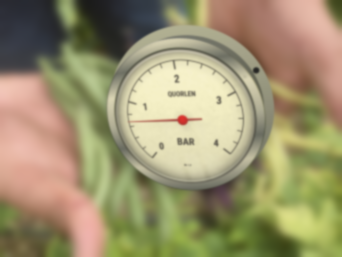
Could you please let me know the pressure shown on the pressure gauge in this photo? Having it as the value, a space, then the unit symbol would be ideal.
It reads 0.7 bar
